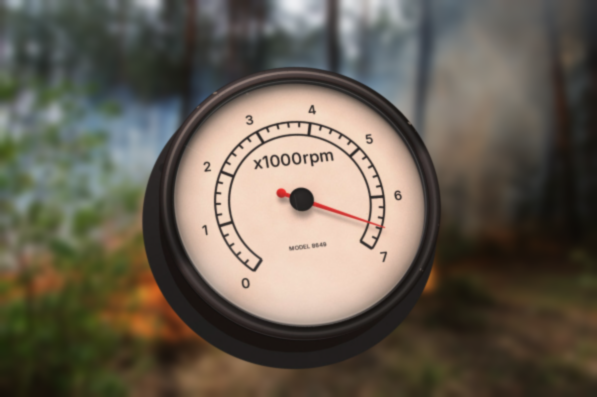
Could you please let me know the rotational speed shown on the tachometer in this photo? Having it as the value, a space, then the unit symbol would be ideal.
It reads 6600 rpm
